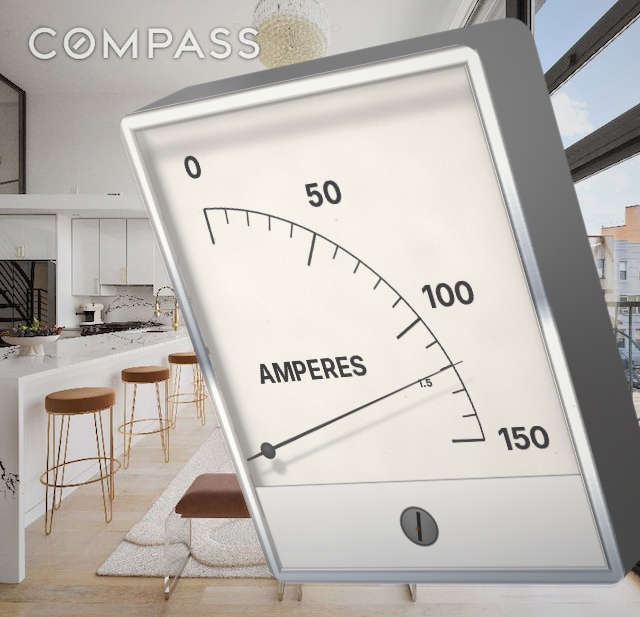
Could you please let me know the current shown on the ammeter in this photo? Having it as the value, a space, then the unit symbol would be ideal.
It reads 120 A
